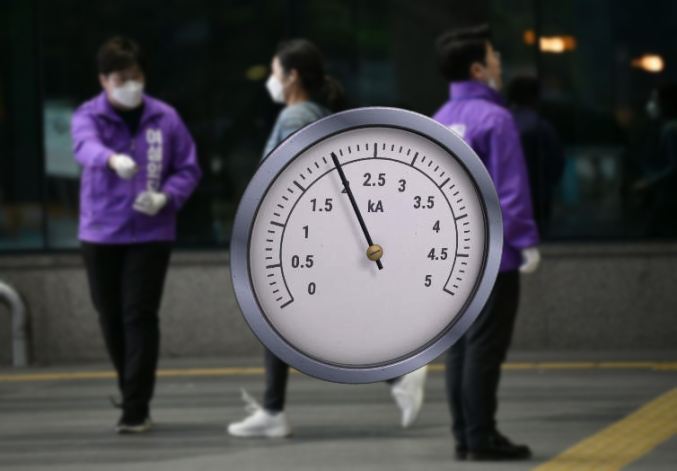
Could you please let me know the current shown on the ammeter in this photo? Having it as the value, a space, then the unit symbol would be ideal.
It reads 2 kA
